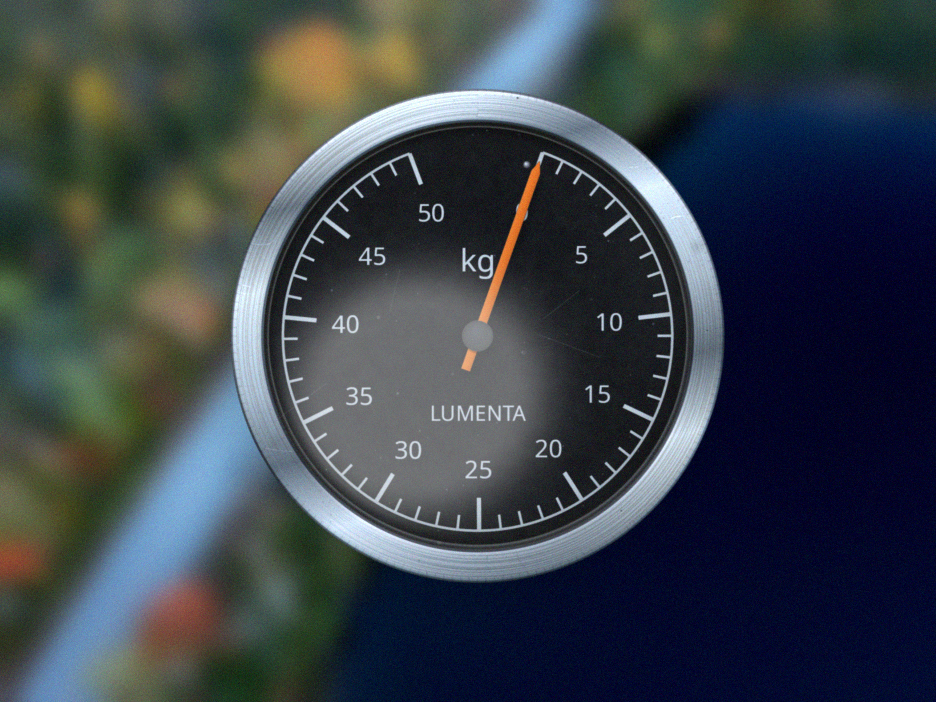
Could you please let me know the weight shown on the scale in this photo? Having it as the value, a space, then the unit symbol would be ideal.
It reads 0 kg
